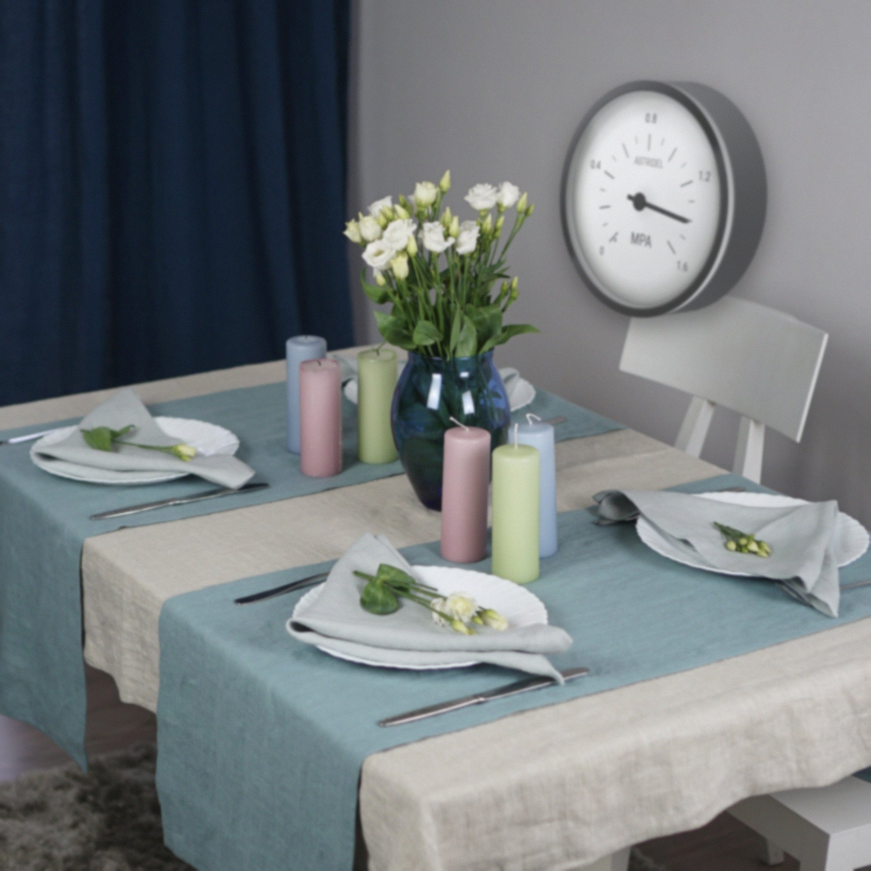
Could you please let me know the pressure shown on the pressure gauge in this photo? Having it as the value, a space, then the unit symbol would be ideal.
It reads 1.4 MPa
